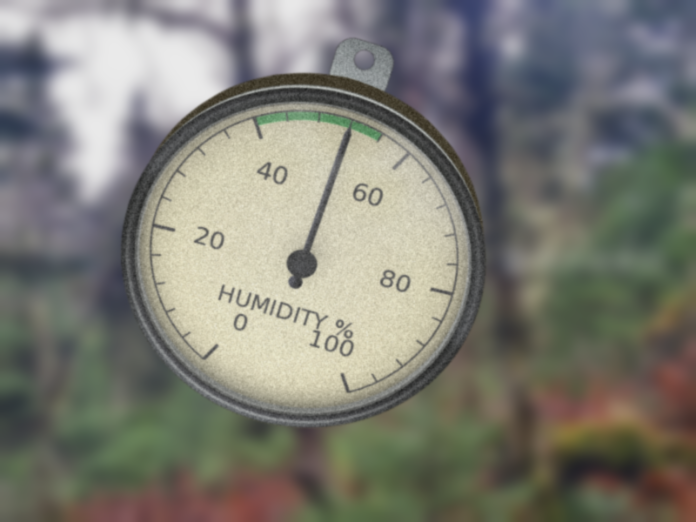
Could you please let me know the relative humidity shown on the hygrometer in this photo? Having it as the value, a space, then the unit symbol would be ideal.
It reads 52 %
